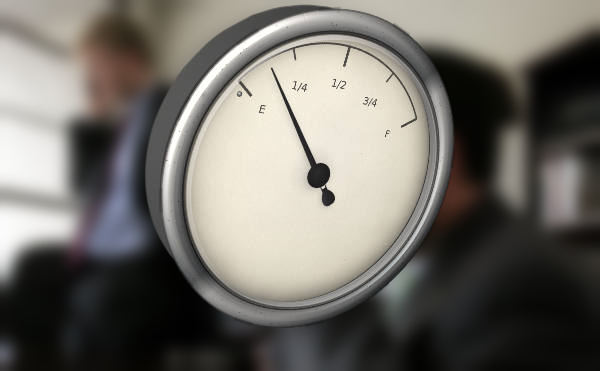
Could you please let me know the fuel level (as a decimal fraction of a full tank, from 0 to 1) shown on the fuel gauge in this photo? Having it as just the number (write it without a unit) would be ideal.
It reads 0.125
